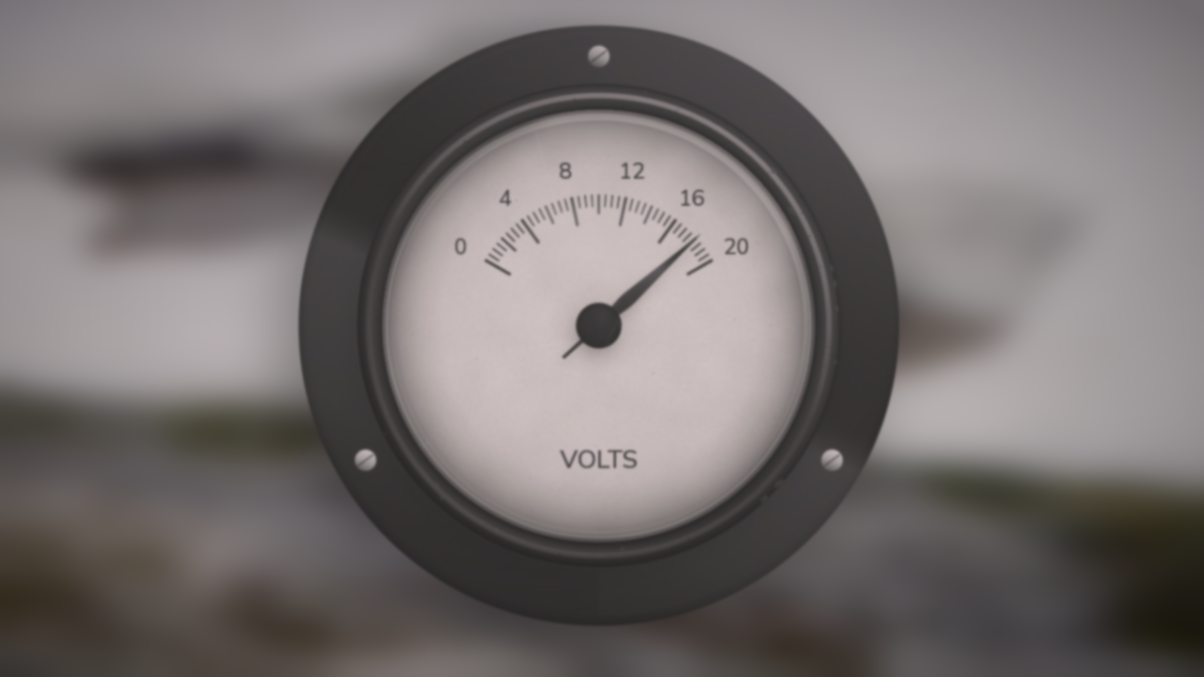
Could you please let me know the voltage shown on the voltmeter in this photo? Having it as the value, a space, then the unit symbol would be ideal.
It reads 18 V
